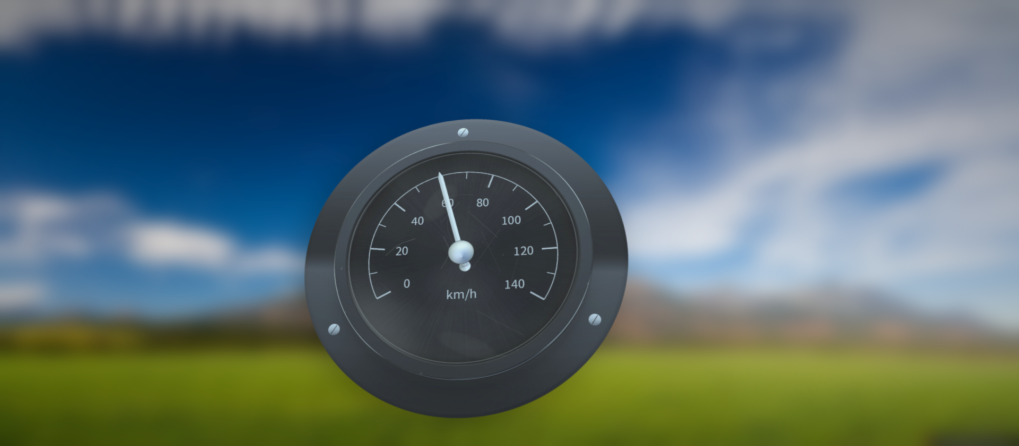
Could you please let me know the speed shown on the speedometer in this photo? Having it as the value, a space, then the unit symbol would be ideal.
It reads 60 km/h
